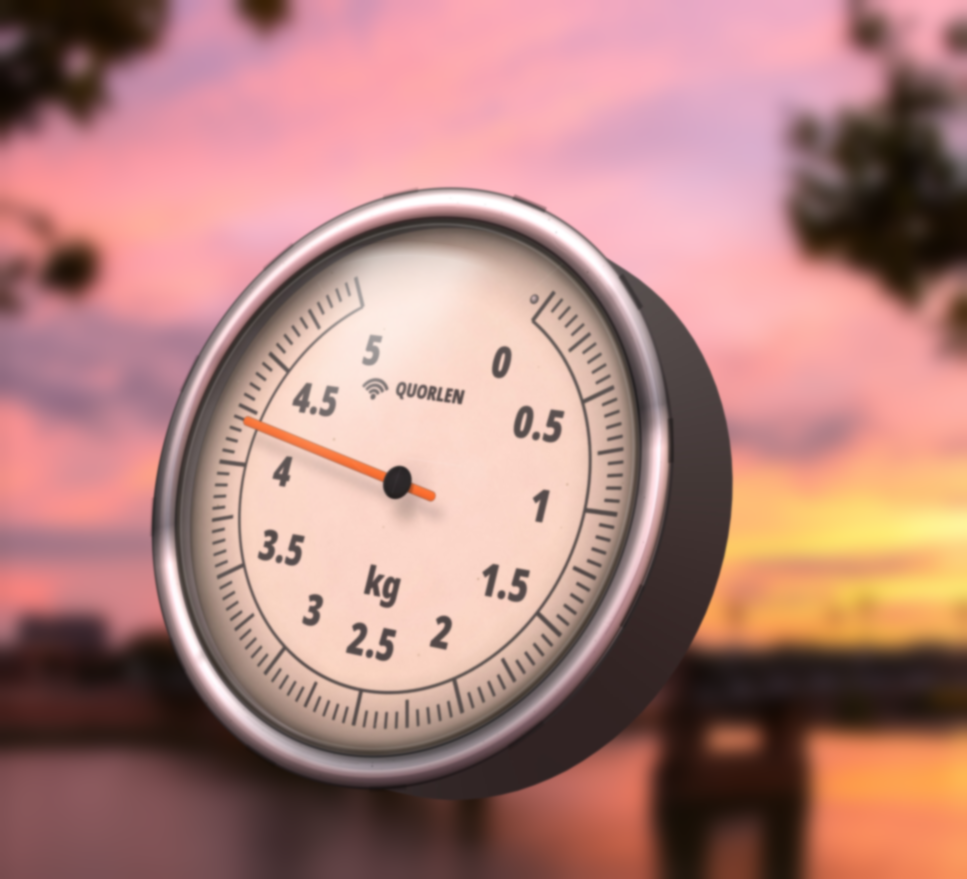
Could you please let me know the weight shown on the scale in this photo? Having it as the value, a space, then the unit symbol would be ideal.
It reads 4.2 kg
